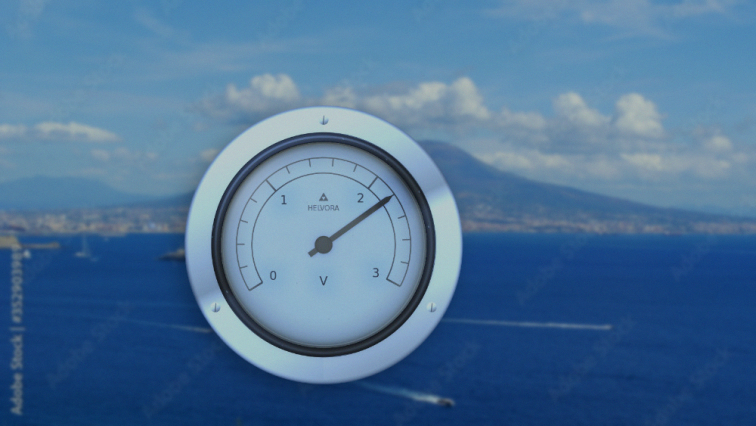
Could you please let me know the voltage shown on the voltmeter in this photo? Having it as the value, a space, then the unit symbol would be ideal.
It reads 2.2 V
